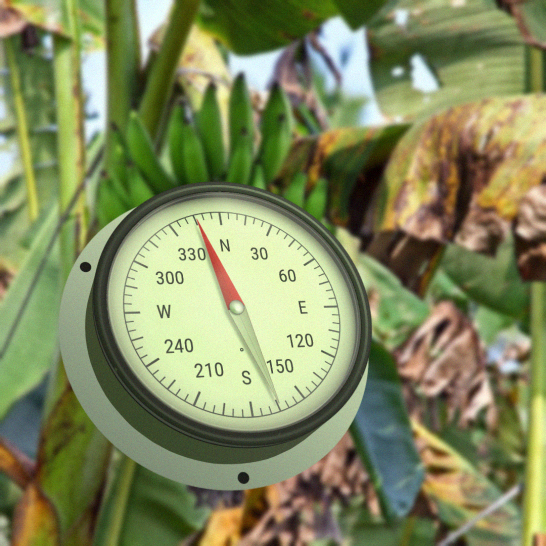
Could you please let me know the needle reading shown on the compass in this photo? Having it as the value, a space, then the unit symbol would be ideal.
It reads 345 °
